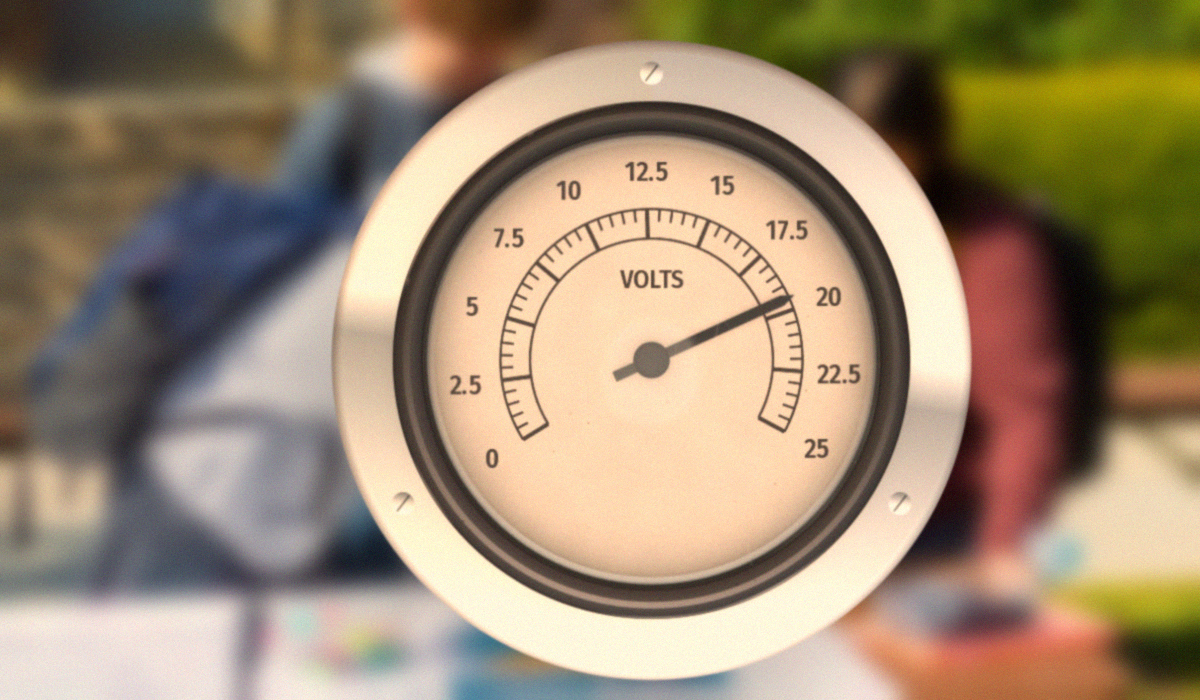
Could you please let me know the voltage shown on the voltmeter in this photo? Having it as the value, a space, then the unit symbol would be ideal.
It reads 19.5 V
